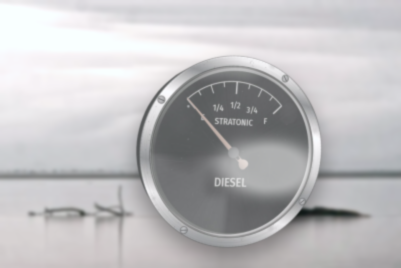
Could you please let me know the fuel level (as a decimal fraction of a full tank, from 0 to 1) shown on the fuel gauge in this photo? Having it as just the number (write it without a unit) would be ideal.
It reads 0
